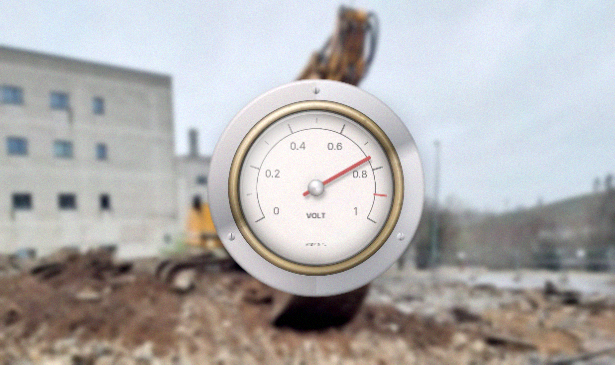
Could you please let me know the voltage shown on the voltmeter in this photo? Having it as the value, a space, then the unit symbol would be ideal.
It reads 0.75 V
